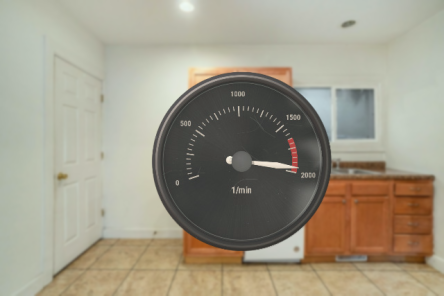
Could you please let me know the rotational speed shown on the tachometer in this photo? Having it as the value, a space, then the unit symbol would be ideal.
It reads 1950 rpm
